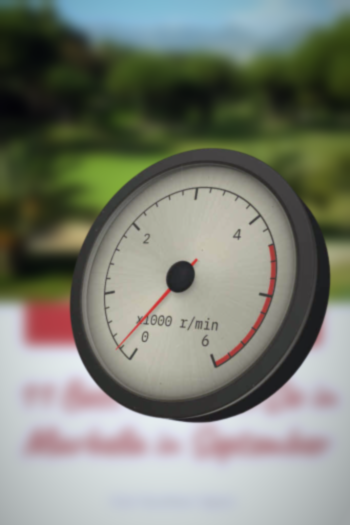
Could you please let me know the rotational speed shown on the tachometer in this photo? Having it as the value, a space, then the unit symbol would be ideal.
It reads 200 rpm
